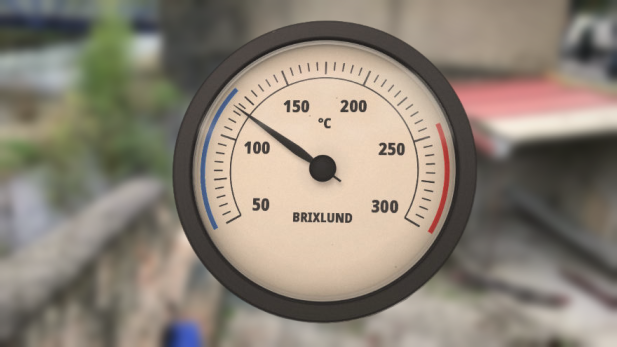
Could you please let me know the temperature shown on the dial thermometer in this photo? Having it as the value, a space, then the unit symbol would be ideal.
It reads 117.5 °C
